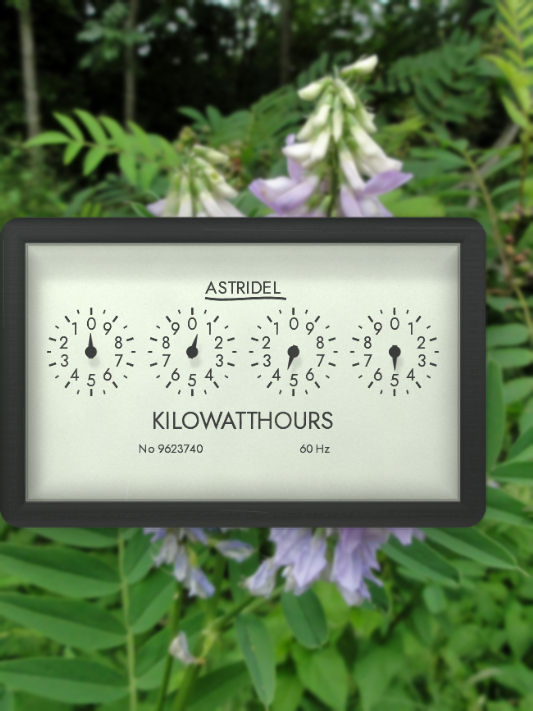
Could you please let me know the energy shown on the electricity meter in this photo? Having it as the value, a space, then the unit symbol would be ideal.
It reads 45 kWh
